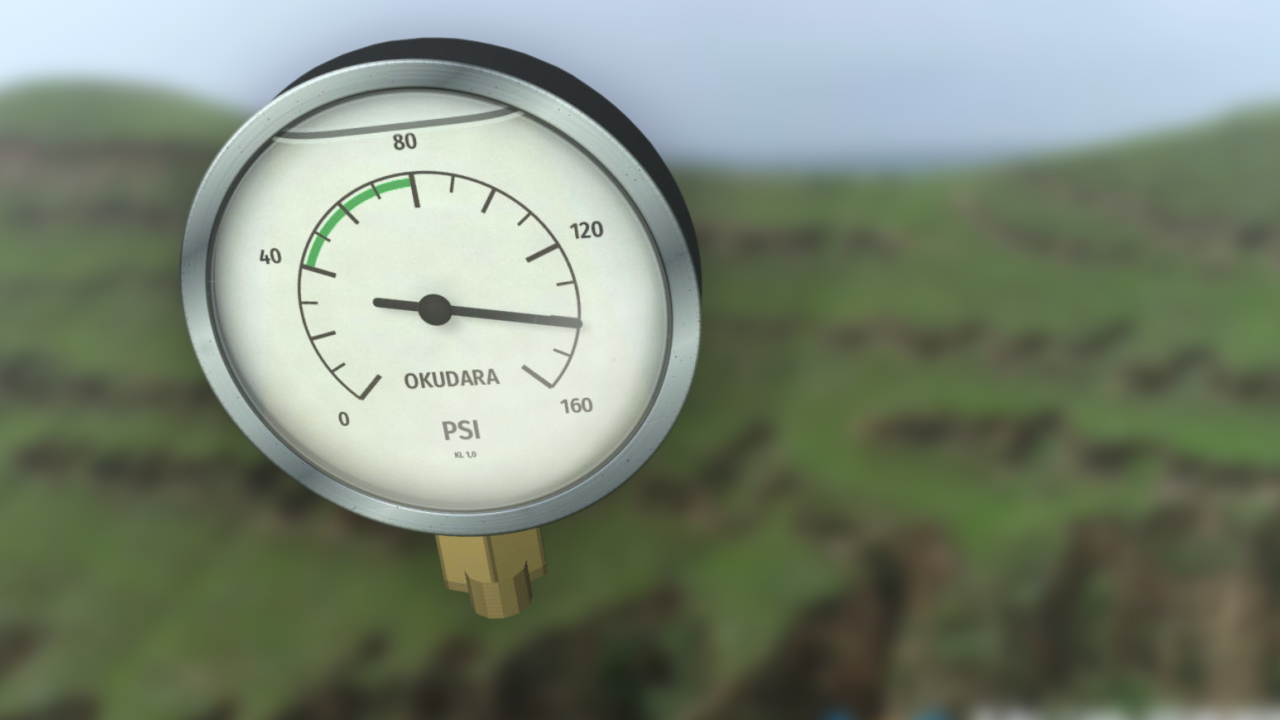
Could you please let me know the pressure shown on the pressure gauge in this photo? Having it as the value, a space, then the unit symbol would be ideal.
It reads 140 psi
